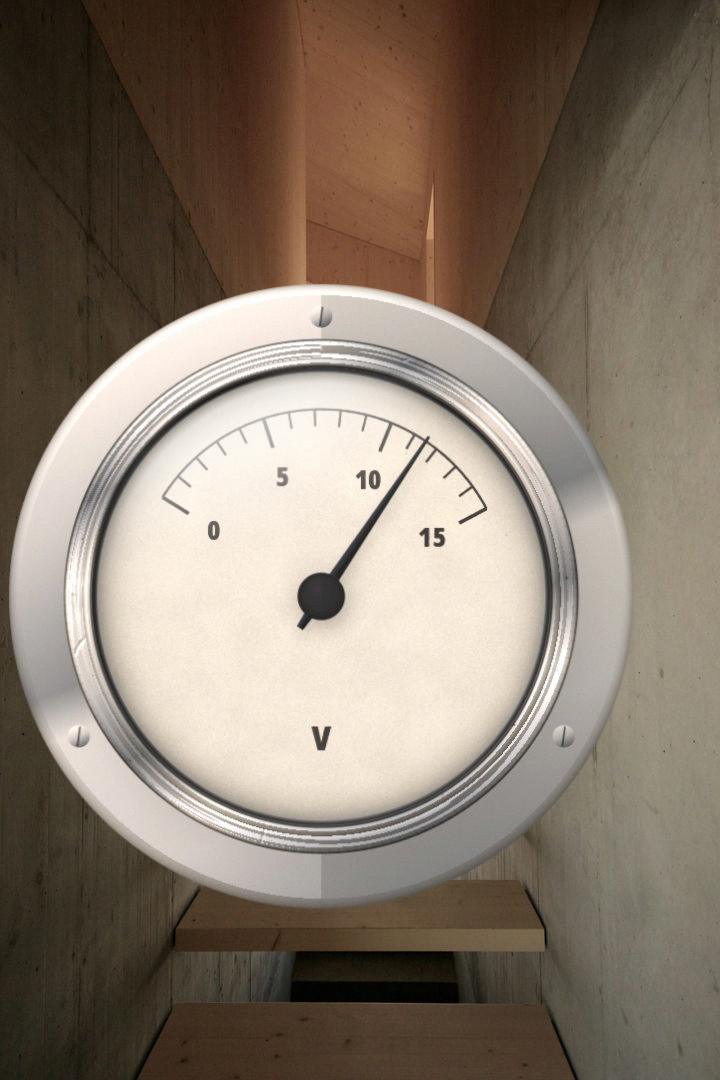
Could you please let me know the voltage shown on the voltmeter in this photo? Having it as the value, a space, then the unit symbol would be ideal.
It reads 11.5 V
